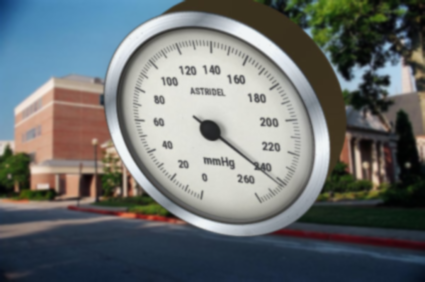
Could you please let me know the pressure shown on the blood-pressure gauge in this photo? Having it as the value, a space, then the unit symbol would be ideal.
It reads 240 mmHg
